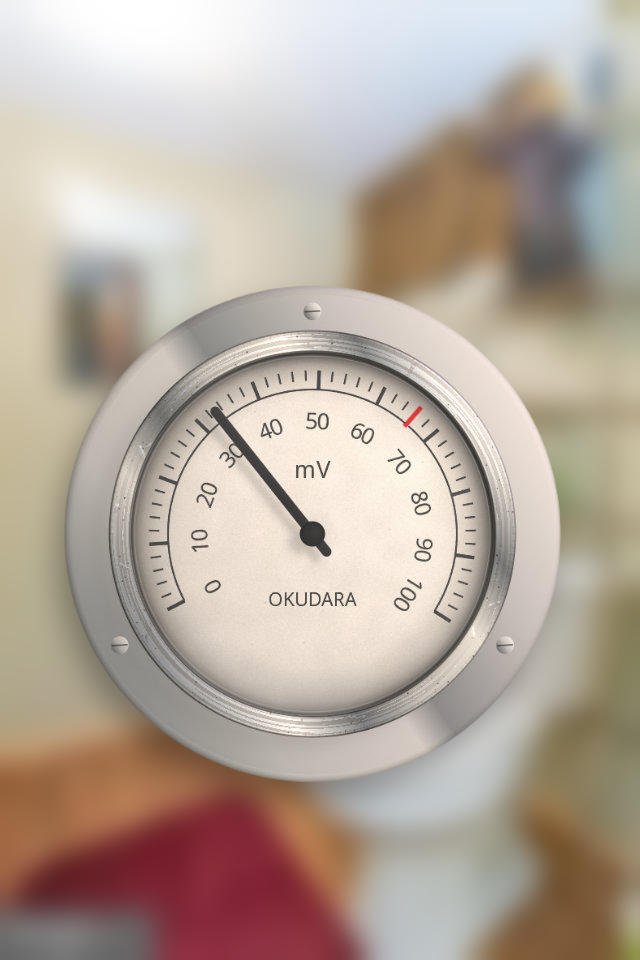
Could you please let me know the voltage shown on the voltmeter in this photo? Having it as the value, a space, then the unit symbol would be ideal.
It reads 33 mV
